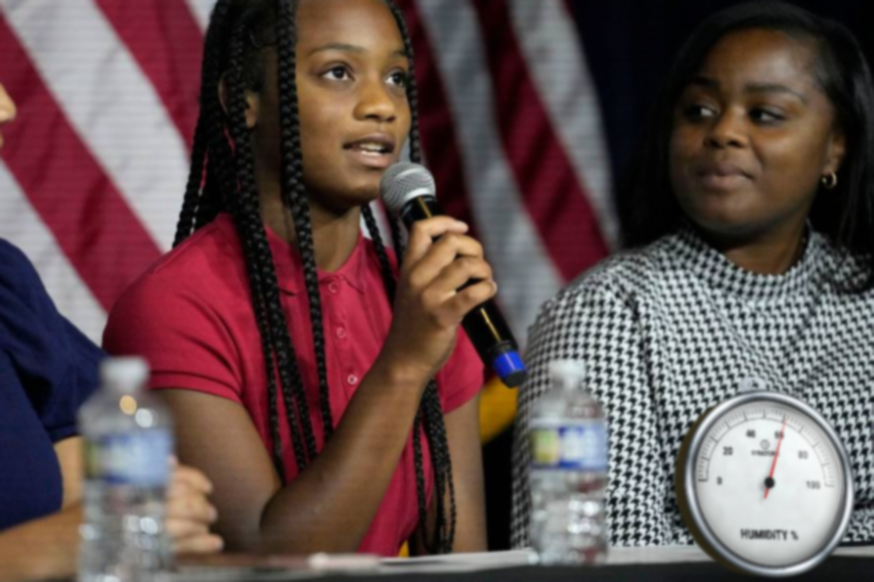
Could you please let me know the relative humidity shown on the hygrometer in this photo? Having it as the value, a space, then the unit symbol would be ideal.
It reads 60 %
